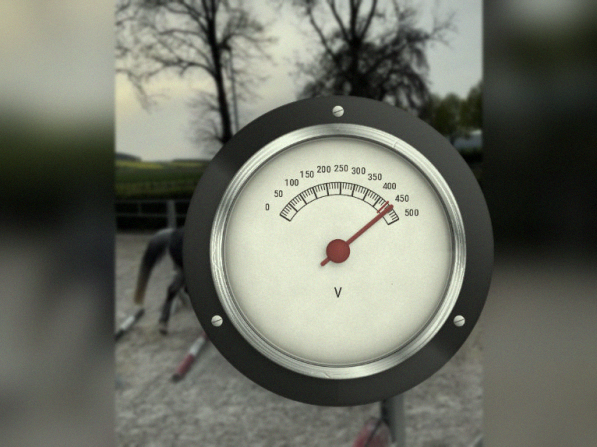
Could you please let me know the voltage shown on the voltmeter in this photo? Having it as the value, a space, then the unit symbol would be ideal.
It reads 450 V
